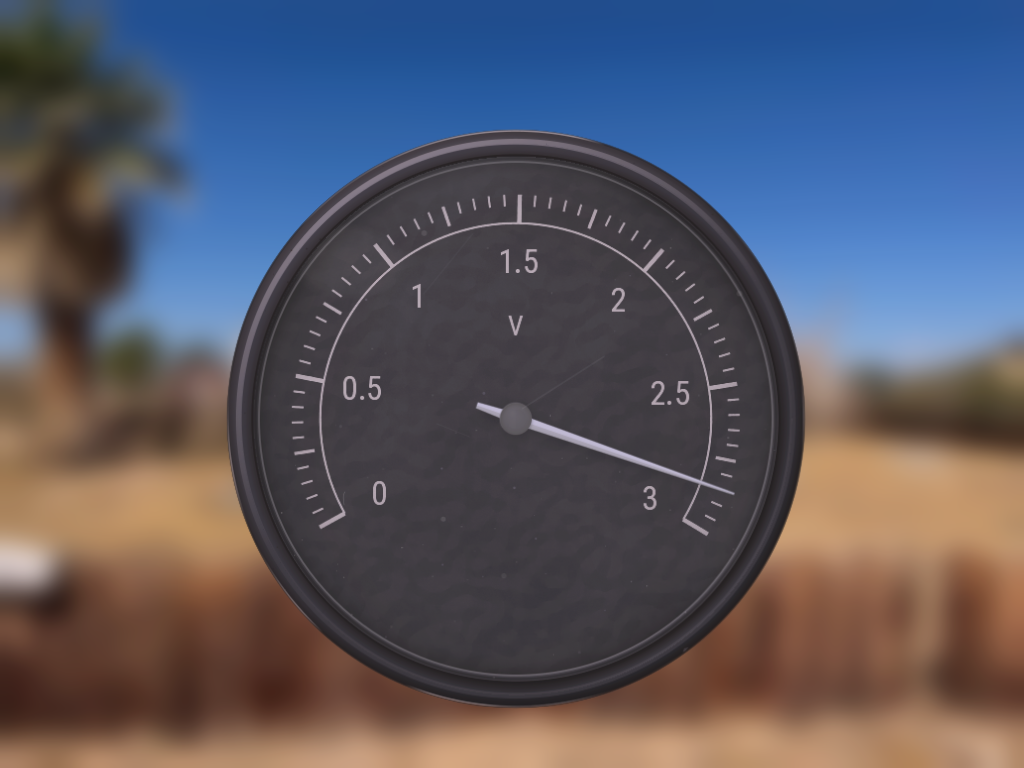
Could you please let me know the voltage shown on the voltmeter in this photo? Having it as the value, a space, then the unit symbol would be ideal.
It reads 2.85 V
